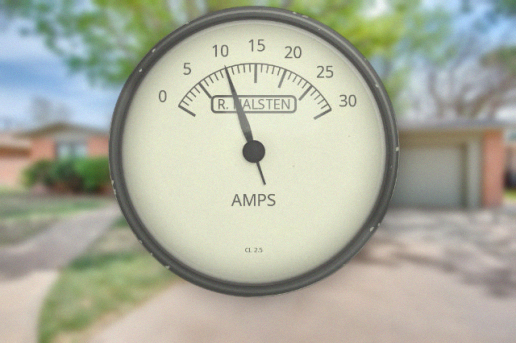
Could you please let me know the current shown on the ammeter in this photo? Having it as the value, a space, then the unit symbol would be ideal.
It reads 10 A
